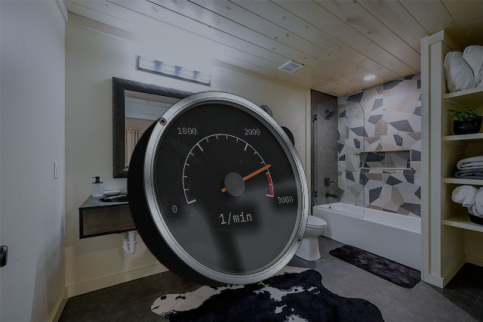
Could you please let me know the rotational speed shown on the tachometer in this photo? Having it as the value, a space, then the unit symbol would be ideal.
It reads 2500 rpm
